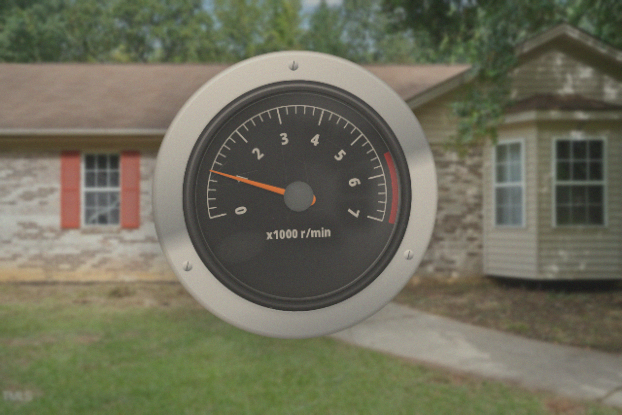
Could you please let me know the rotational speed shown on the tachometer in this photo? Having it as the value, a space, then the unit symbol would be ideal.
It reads 1000 rpm
